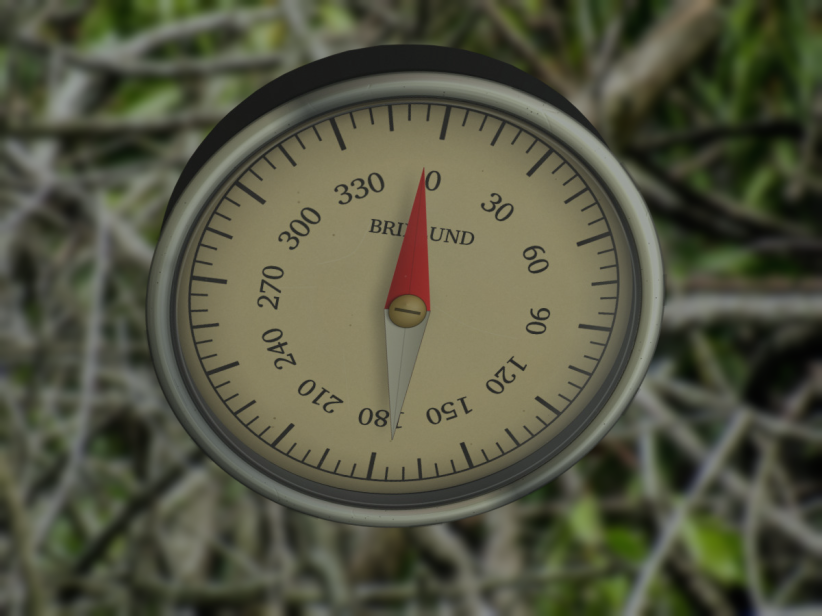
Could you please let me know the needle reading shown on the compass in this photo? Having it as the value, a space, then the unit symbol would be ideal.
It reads 355 °
